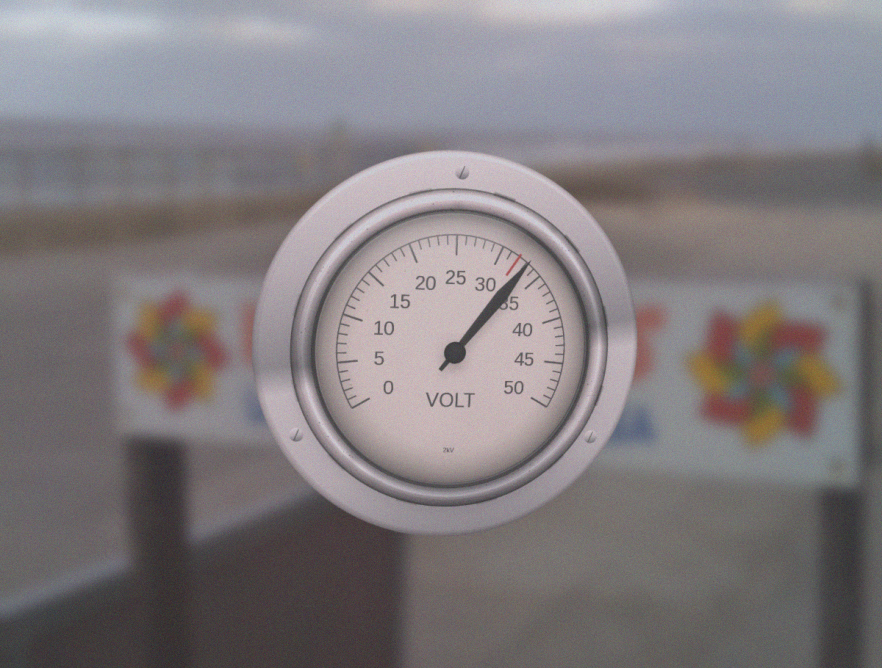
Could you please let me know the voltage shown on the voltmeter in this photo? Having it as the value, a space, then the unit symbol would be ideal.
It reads 33 V
